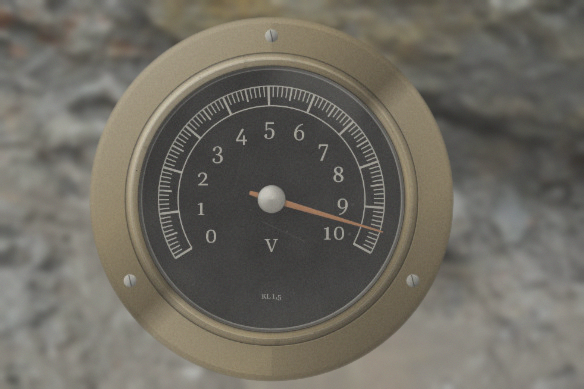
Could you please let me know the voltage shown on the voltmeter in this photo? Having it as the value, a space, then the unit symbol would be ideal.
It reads 9.5 V
